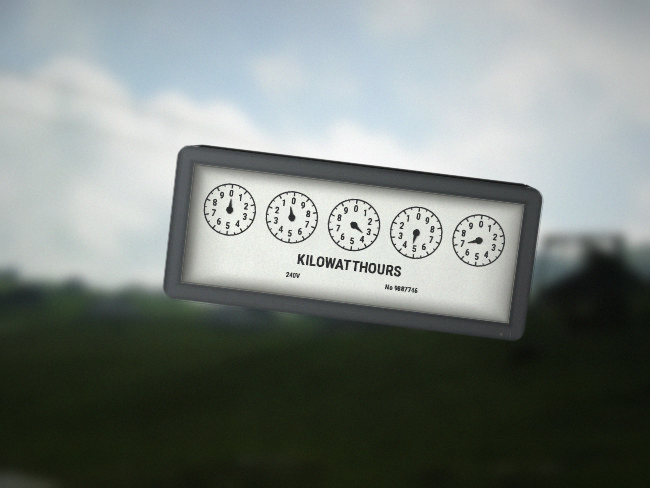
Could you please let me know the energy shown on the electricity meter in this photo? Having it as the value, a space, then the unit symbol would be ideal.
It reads 347 kWh
